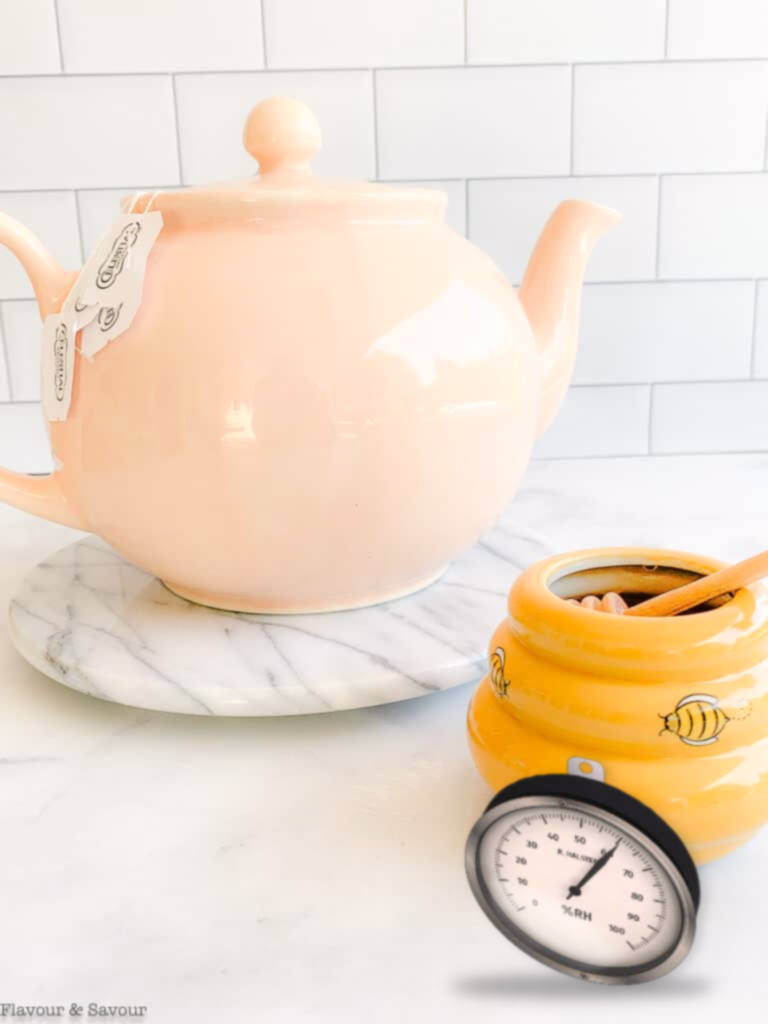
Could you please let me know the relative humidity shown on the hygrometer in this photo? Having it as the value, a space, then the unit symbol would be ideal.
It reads 60 %
